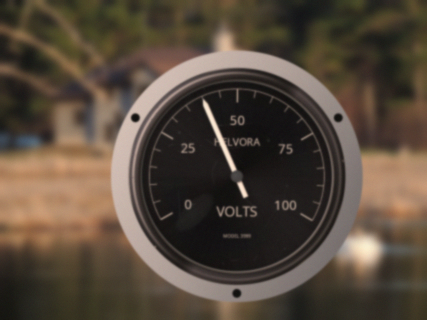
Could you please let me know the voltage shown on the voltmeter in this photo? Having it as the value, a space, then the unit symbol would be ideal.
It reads 40 V
